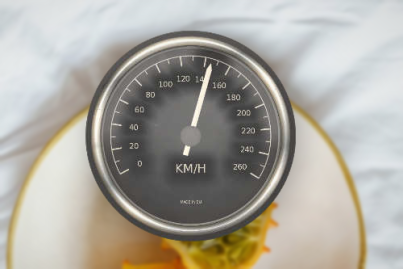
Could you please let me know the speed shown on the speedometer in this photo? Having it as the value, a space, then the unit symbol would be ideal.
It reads 145 km/h
